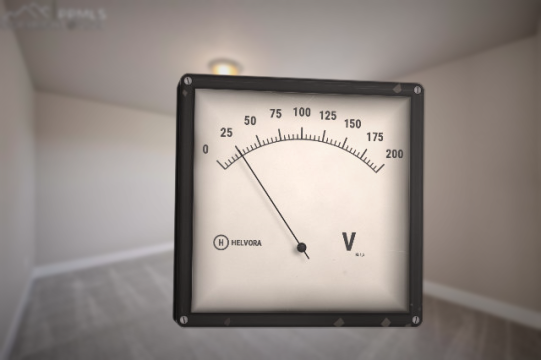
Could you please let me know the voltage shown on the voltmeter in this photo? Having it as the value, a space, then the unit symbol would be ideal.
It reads 25 V
